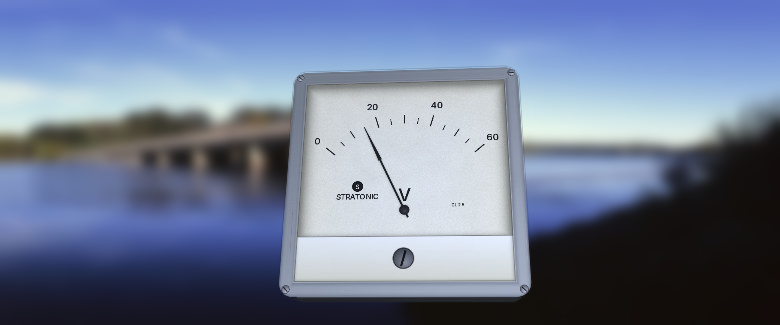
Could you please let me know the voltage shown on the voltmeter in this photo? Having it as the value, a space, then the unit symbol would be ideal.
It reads 15 V
